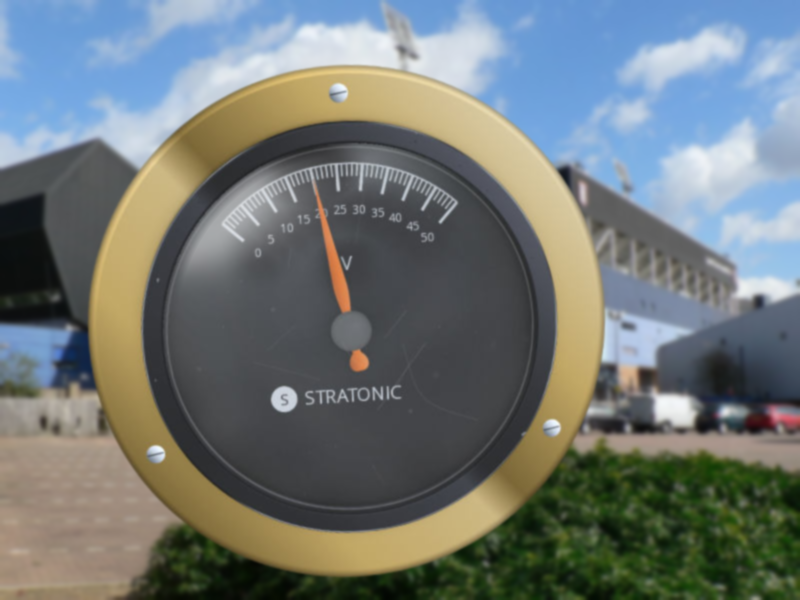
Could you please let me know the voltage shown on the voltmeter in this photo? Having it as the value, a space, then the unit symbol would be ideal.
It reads 20 V
